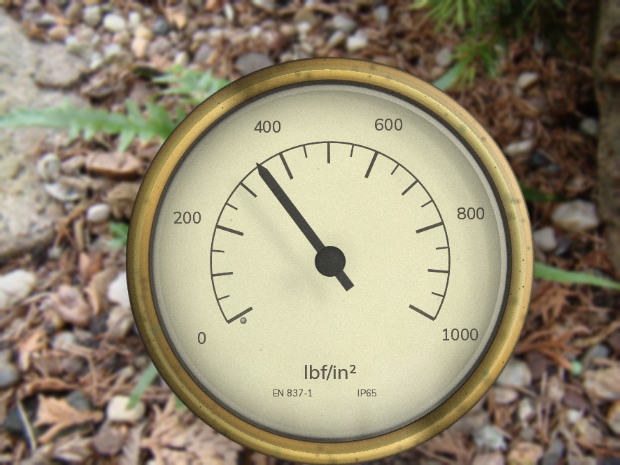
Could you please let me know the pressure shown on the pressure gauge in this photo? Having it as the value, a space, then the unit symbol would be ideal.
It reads 350 psi
